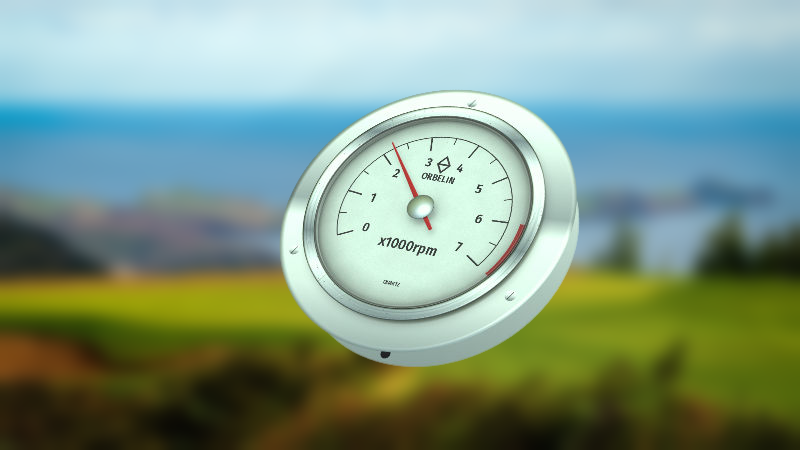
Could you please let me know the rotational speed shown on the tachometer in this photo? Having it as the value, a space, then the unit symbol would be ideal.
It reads 2250 rpm
